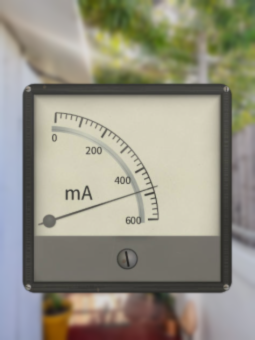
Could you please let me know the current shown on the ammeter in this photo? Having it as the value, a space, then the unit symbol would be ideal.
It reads 480 mA
